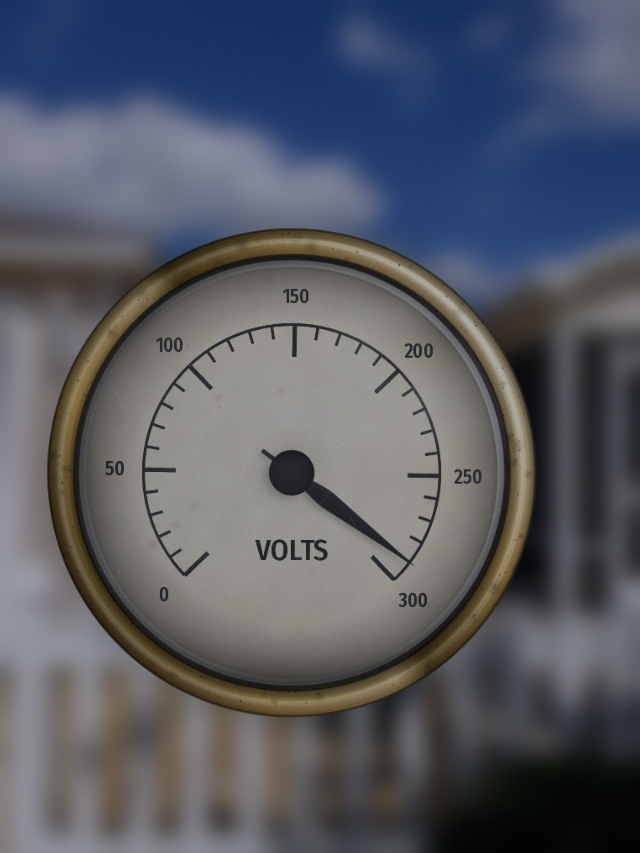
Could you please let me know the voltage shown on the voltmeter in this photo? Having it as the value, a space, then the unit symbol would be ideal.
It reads 290 V
